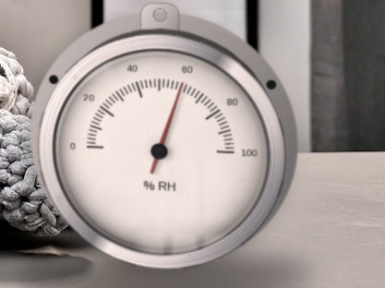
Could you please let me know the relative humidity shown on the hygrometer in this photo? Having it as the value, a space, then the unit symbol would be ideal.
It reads 60 %
